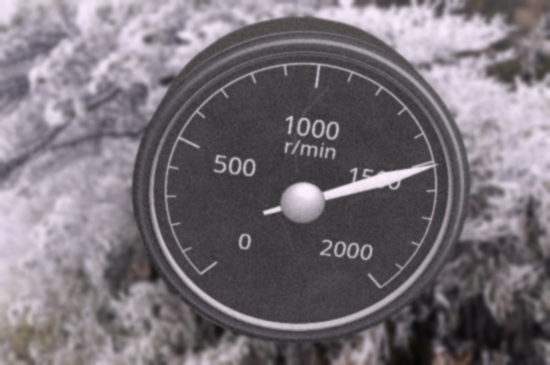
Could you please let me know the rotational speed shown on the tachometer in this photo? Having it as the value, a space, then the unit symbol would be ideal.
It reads 1500 rpm
